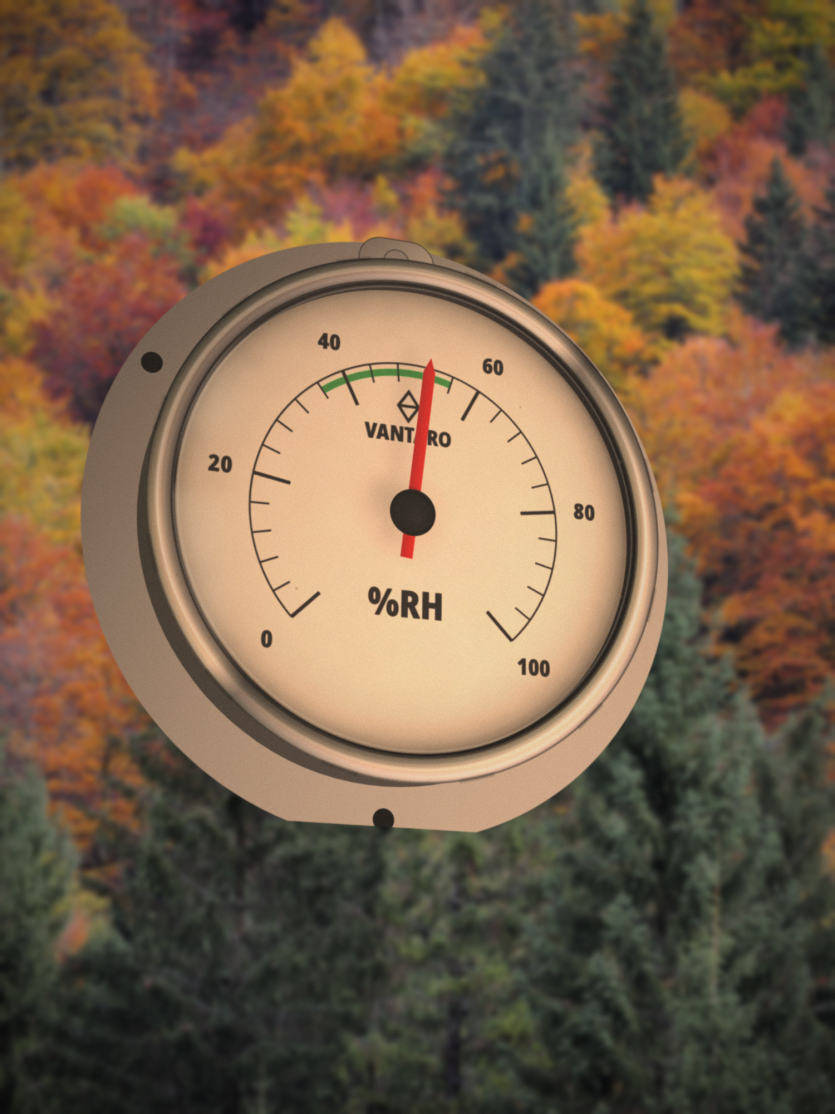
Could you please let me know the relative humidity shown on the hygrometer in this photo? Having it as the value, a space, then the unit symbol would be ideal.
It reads 52 %
